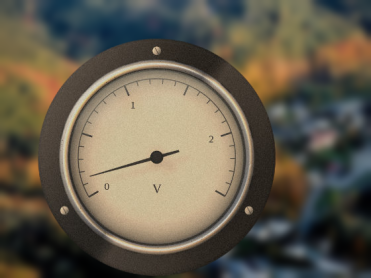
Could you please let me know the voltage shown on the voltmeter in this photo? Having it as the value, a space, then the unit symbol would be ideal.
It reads 0.15 V
